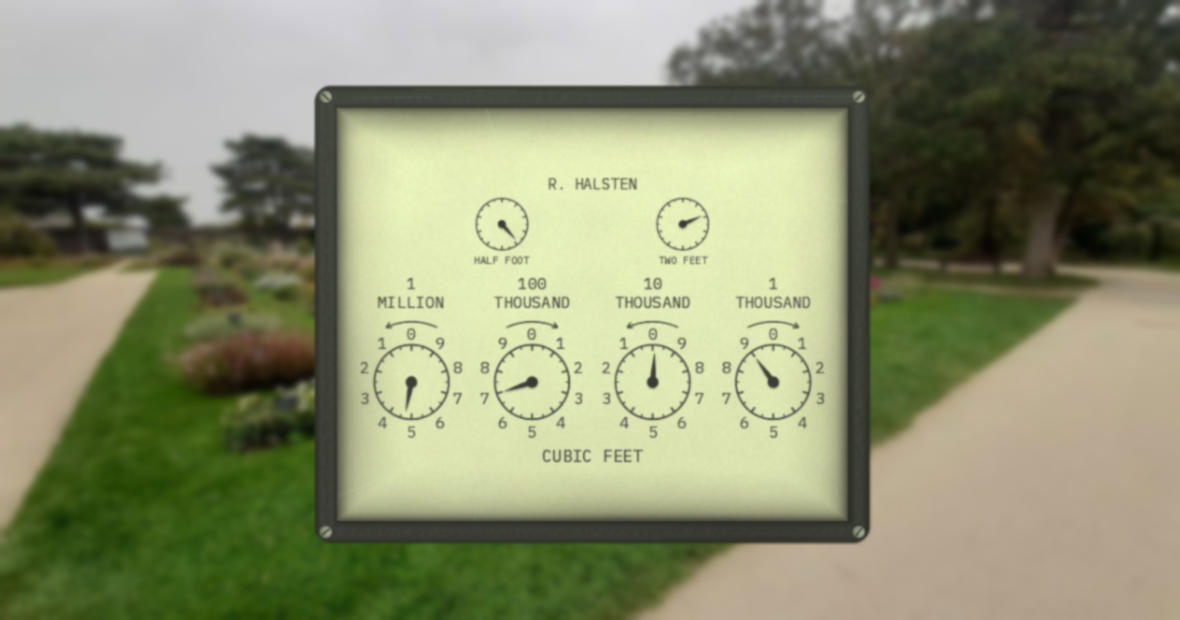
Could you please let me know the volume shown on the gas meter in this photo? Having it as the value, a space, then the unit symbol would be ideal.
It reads 469900 ft³
